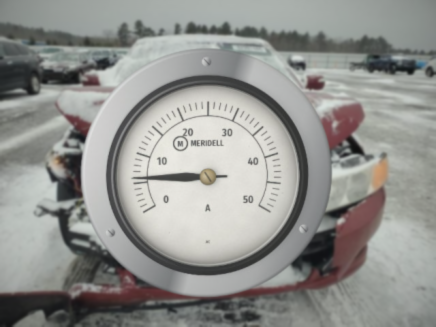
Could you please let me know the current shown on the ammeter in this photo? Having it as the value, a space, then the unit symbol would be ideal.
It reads 6 A
